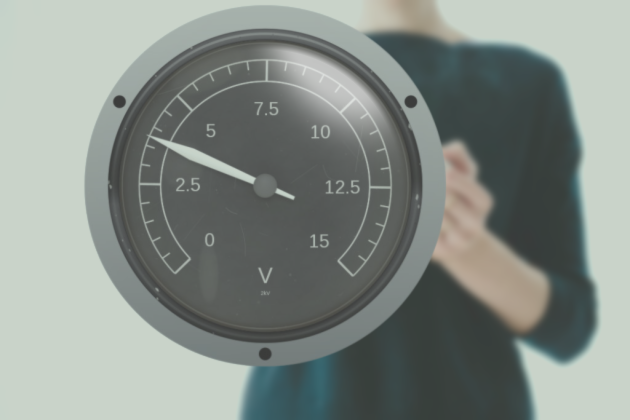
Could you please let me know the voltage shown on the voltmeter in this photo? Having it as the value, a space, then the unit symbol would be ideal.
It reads 3.75 V
